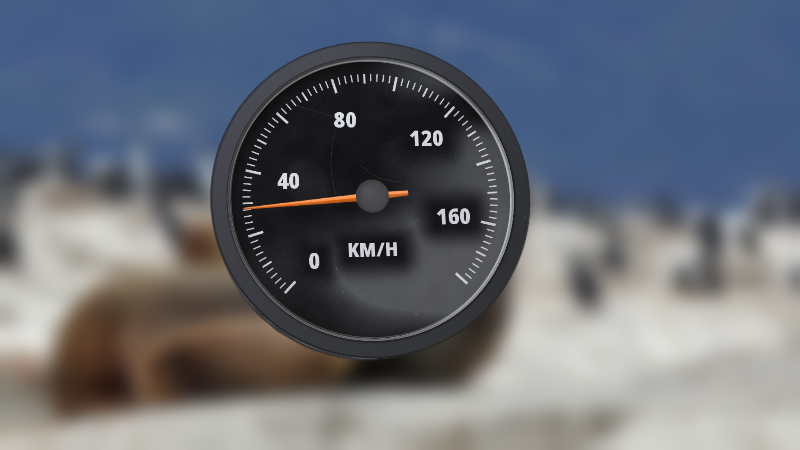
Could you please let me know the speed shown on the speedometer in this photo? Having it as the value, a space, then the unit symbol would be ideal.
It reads 28 km/h
